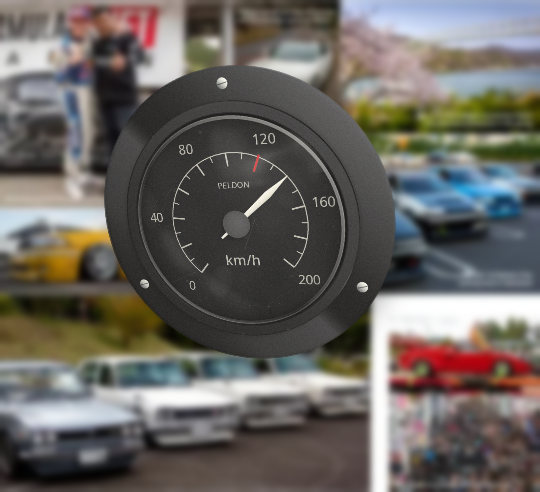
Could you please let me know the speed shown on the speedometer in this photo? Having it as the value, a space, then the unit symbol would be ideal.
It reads 140 km/h
